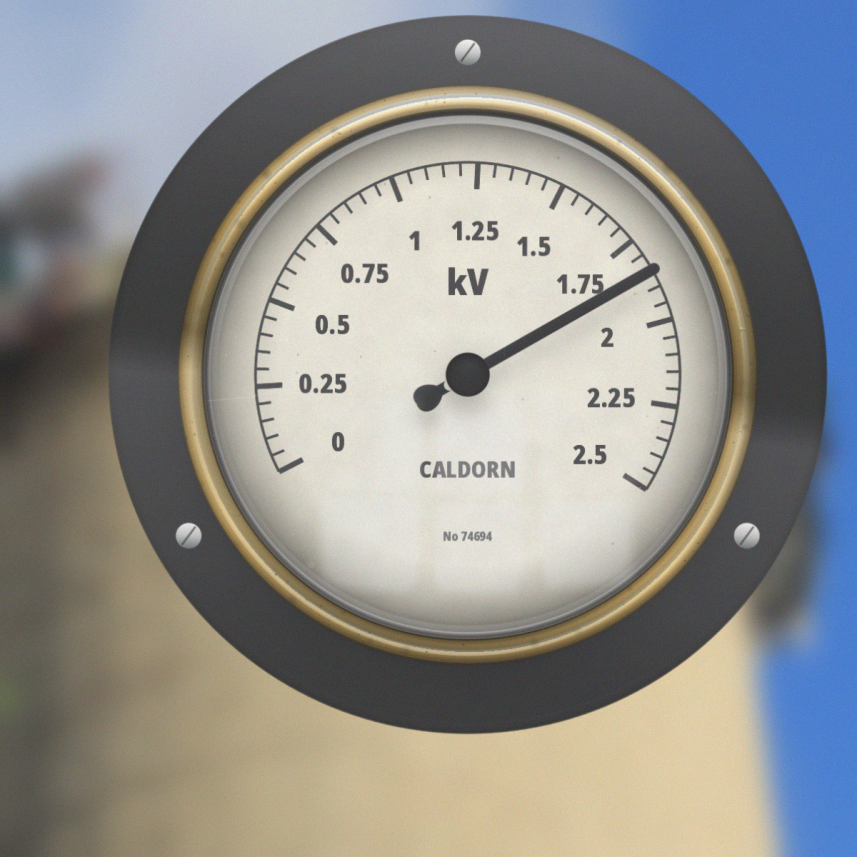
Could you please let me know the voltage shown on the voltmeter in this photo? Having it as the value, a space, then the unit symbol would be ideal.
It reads 1.85 kV
